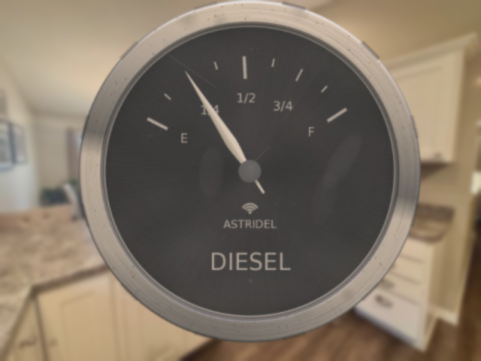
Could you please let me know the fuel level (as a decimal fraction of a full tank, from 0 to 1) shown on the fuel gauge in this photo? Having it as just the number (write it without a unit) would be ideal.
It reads 0.25
